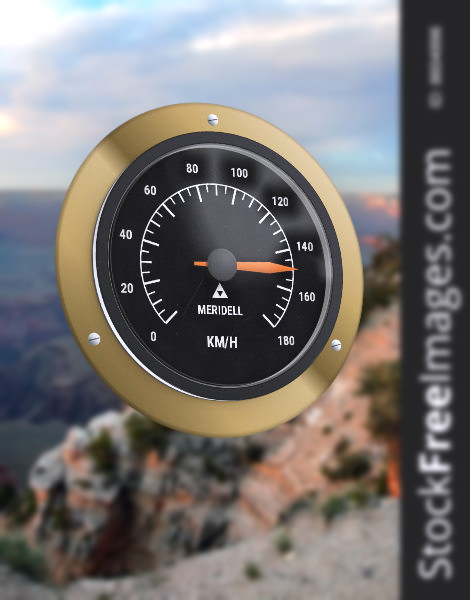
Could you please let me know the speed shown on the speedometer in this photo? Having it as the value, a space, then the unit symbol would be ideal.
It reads 150 km/h
